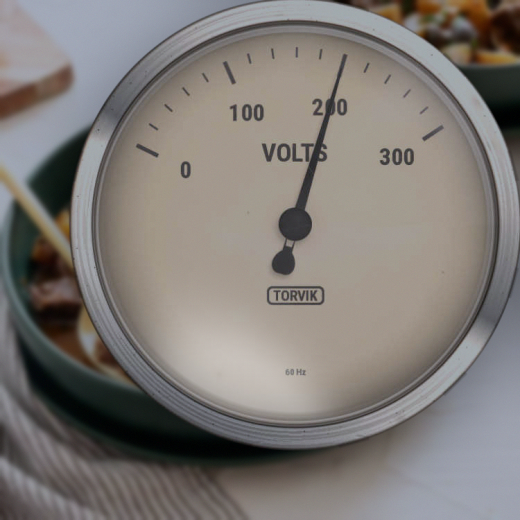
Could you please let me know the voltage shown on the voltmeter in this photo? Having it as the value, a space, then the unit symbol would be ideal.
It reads 200 V
